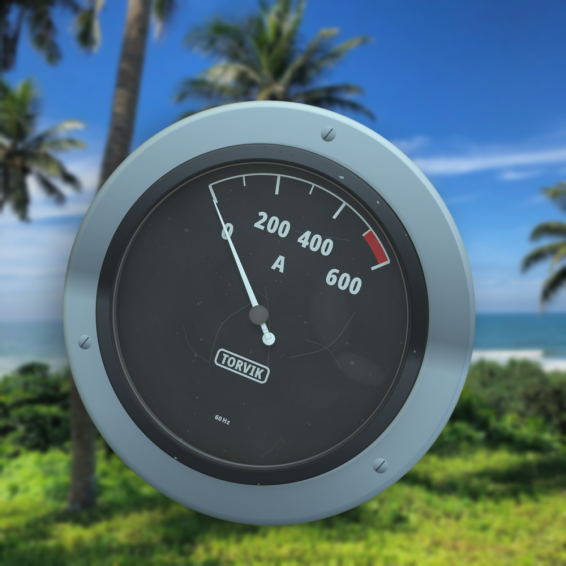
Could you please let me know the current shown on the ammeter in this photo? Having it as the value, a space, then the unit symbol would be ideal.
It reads 0 A
